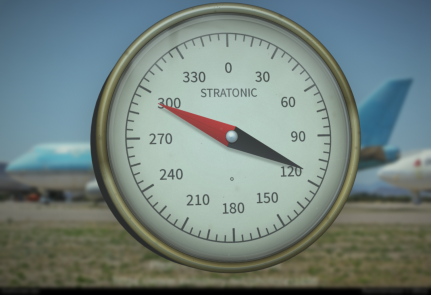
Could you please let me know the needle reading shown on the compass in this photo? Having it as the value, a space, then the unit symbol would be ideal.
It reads 295 °
